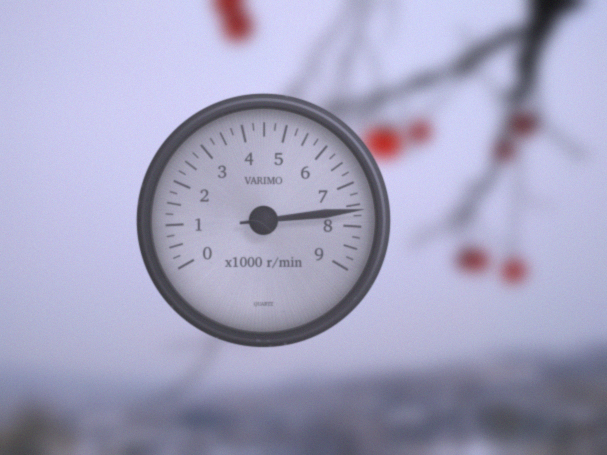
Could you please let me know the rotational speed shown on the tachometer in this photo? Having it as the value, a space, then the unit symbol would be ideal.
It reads 7625 rpm
